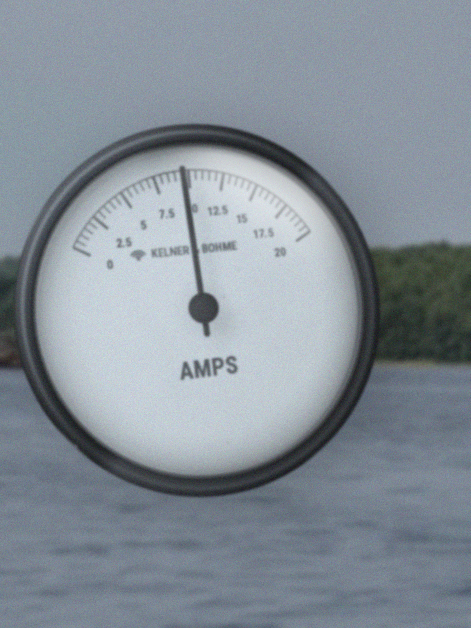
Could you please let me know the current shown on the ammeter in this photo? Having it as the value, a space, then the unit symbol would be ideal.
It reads 9.5 A
